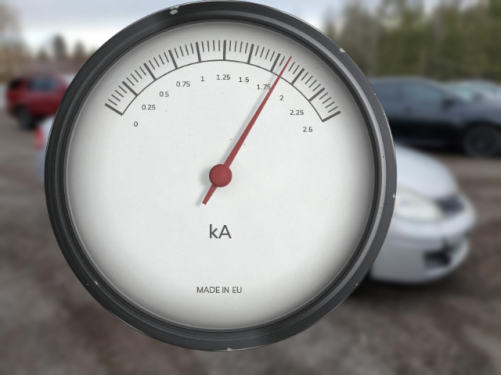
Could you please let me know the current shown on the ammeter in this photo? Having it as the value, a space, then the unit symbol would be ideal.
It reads 1.85 kA
